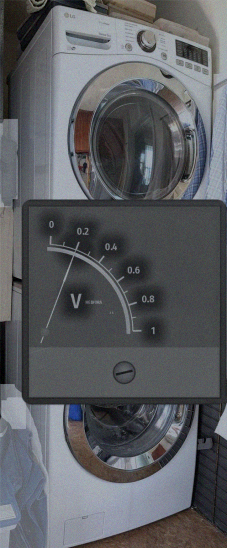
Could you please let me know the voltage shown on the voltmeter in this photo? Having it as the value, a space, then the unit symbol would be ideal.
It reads 0.2 V
